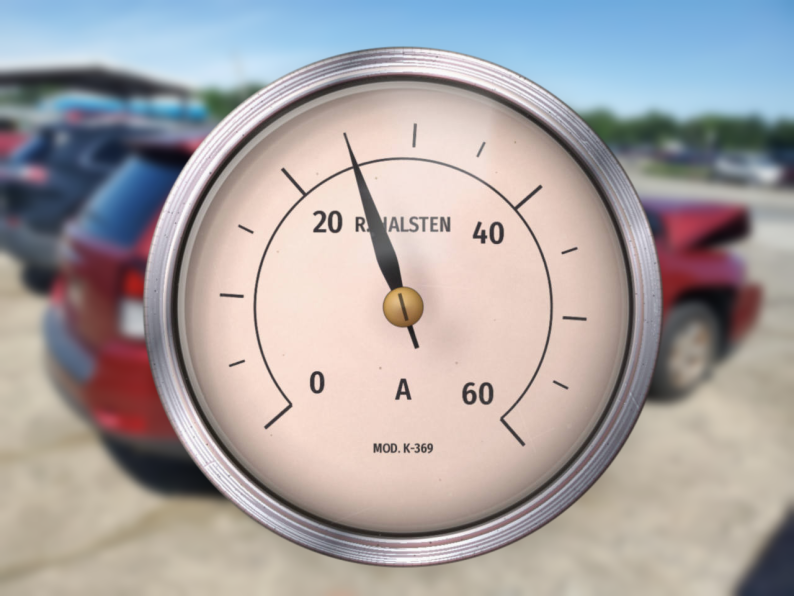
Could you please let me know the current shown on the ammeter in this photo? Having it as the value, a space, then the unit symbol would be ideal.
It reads 25 A
